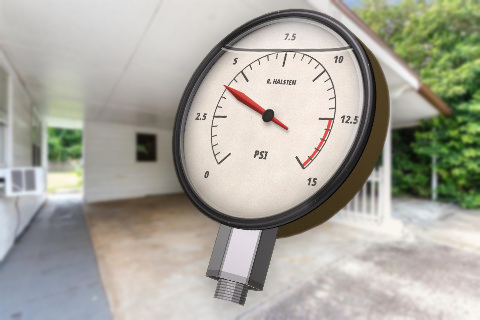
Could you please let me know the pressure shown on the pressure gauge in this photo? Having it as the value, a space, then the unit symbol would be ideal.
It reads 4 psi
